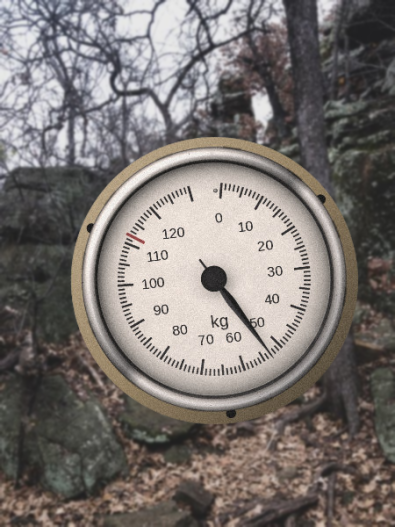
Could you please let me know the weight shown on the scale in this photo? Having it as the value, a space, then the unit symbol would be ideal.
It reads 53 kg
